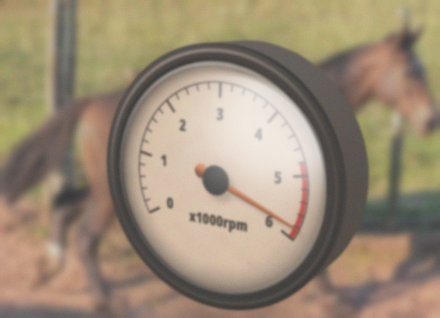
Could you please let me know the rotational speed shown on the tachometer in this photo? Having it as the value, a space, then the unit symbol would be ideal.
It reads 5800 rpm
